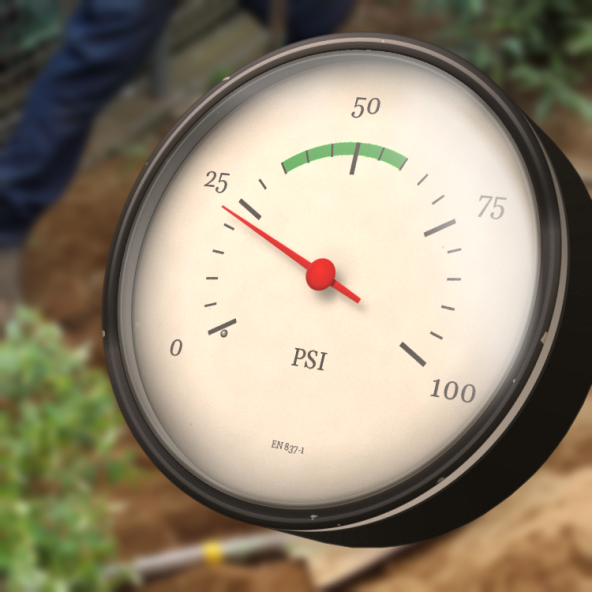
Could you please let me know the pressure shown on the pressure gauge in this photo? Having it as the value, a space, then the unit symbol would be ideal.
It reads 22.5 psi
